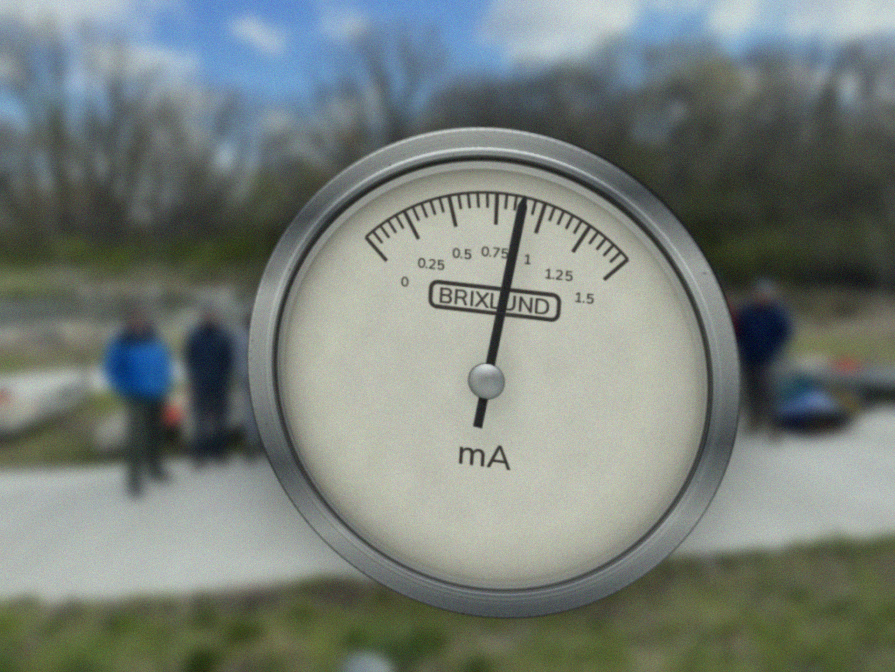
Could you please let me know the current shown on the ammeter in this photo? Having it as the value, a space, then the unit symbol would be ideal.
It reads 0.9 mA
